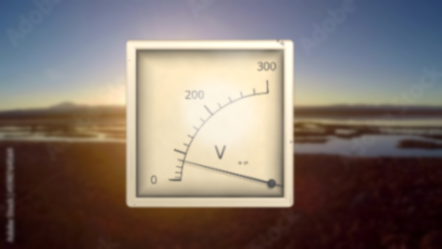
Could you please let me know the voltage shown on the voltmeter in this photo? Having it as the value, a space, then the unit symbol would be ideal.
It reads 80 V
